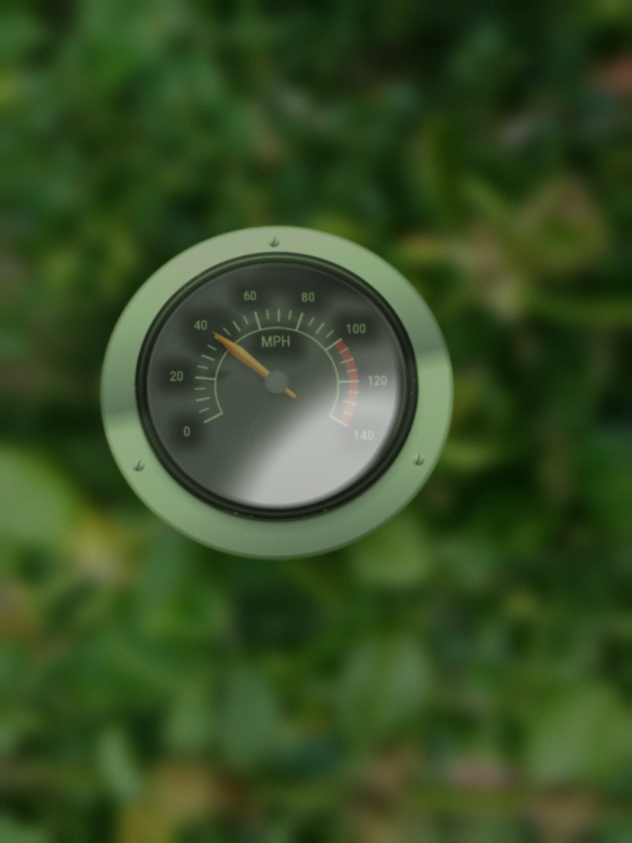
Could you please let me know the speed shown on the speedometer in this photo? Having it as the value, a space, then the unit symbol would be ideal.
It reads 40 mph
